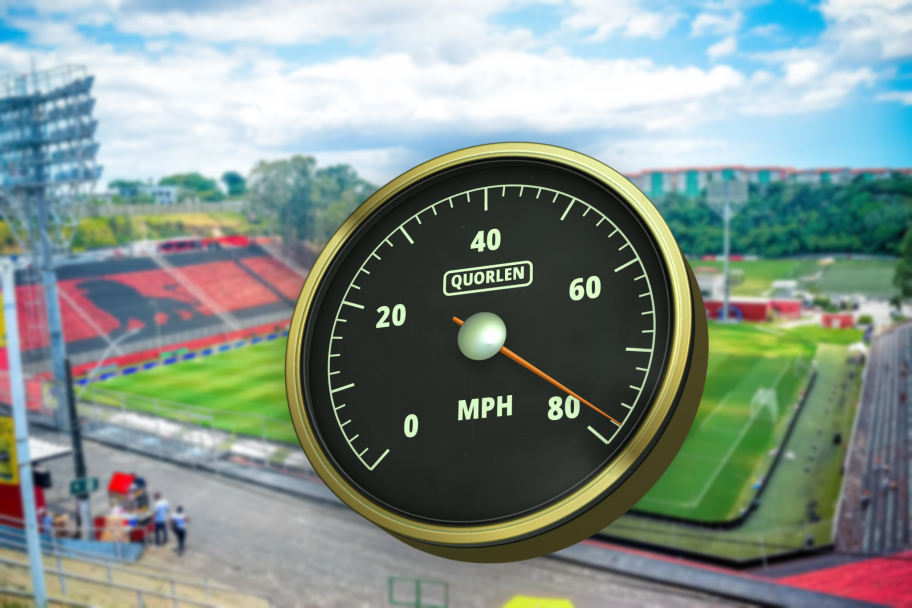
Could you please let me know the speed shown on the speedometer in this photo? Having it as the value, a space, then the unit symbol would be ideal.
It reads 78 mph
